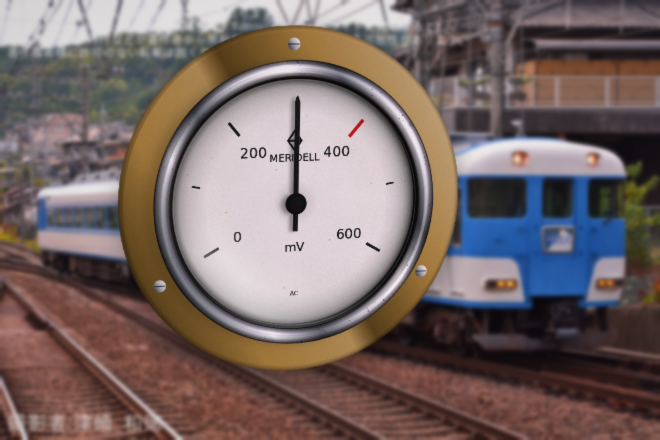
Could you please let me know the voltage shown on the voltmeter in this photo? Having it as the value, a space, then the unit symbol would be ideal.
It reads 300 mV
